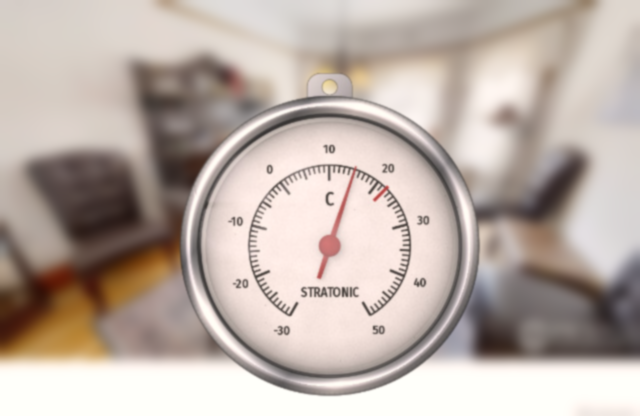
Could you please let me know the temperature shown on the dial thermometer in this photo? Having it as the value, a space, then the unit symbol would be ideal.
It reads 15 °C
